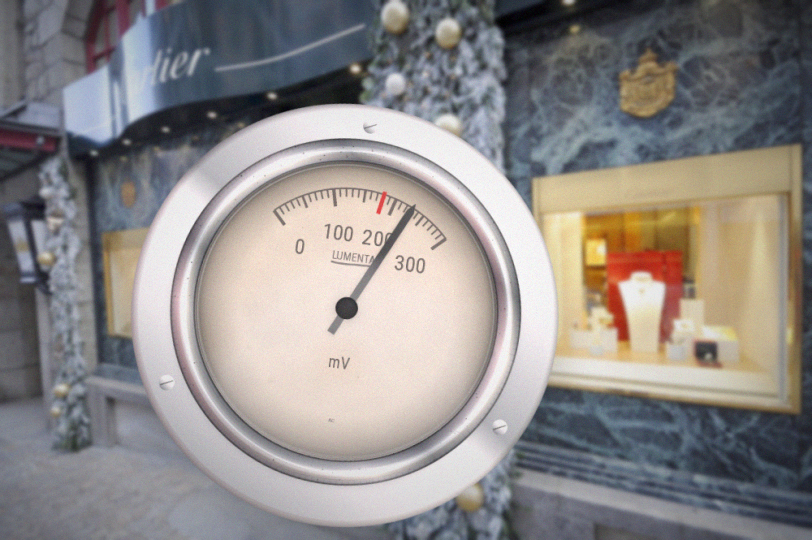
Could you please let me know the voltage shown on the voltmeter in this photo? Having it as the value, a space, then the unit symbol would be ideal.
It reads 230 mV
